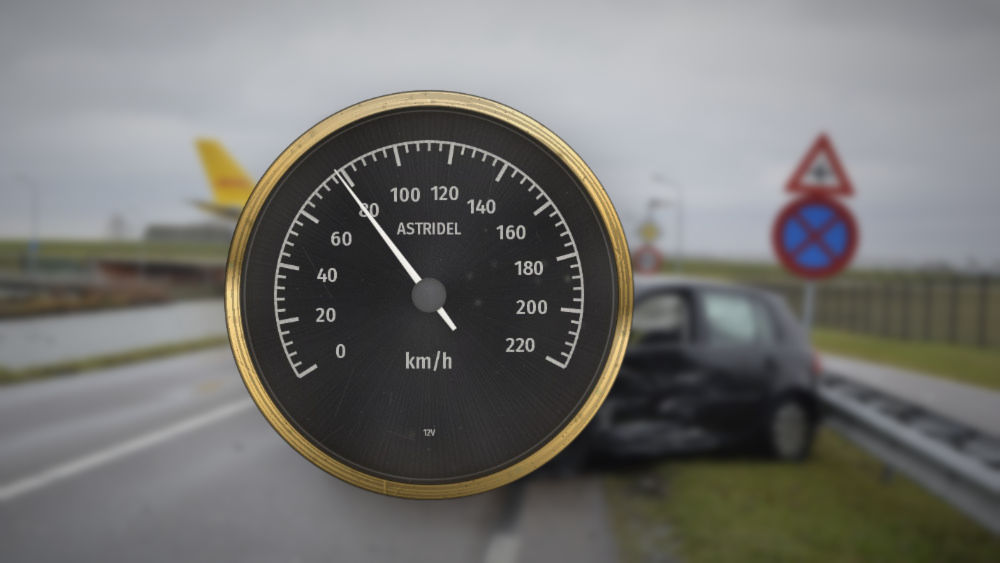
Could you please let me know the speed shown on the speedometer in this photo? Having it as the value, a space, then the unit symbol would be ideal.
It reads 78 km/h
